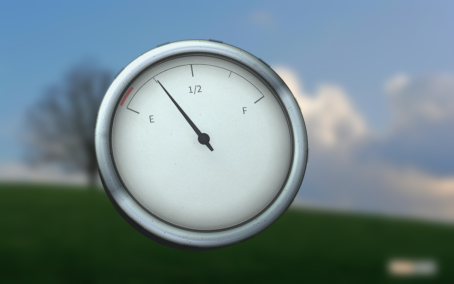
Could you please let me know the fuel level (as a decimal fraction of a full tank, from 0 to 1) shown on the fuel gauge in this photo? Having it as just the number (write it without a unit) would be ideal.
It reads 0.25
